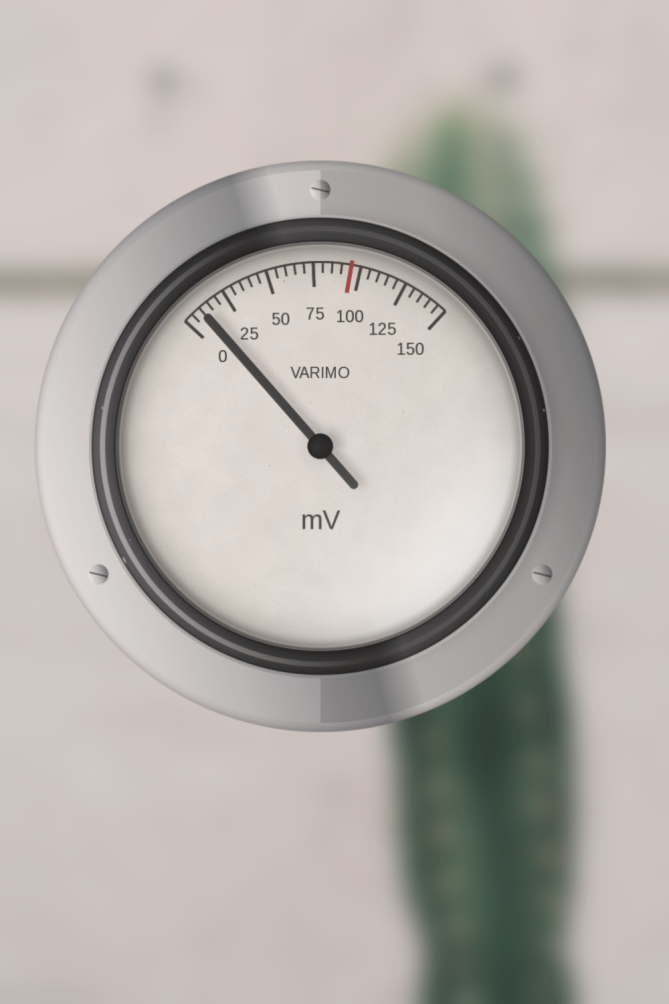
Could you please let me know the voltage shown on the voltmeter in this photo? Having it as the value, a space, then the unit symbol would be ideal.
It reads 10 mV
